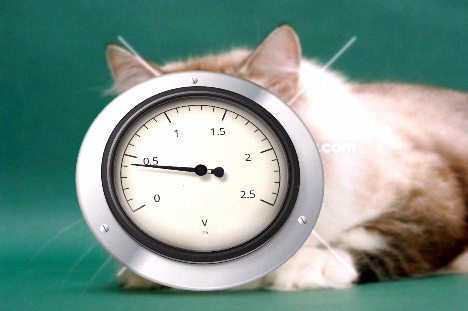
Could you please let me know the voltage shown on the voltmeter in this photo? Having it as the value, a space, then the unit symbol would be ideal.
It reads 0.4 V
